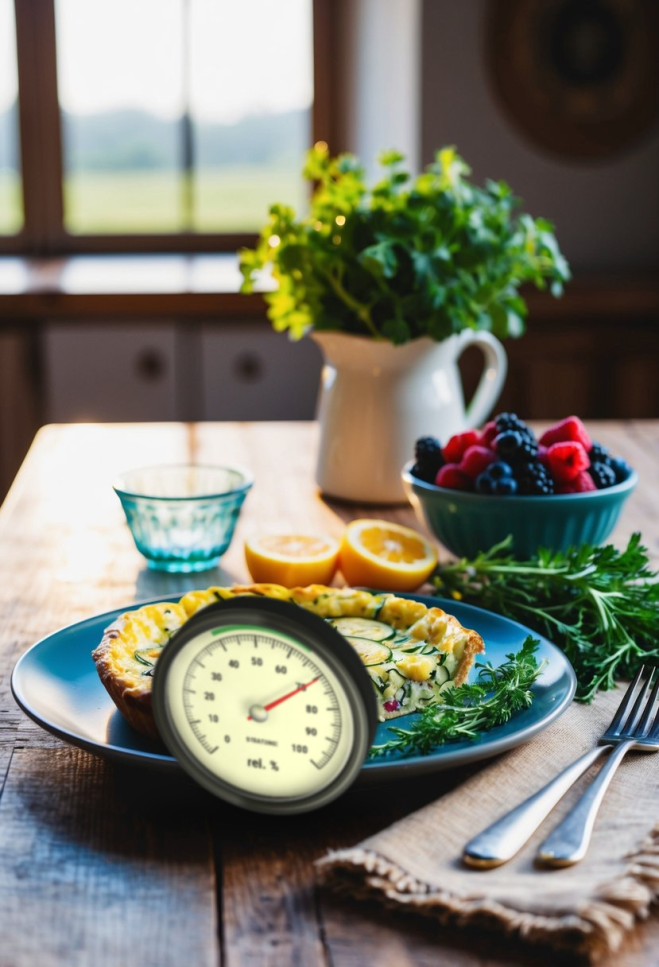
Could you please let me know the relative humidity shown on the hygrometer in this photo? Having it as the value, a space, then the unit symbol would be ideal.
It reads 70 %
